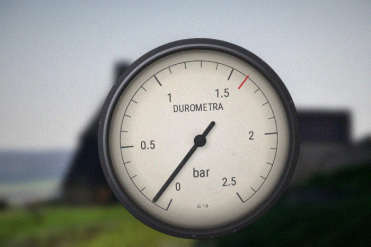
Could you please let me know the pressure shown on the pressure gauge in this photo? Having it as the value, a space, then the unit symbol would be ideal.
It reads 0.1 bar
